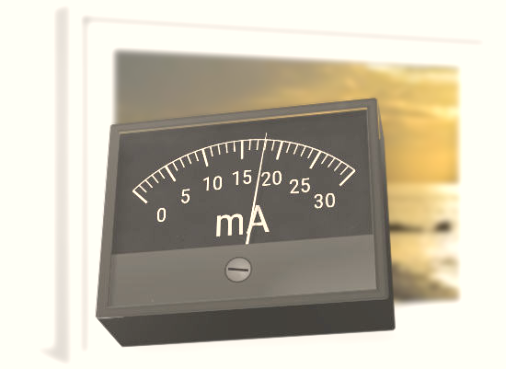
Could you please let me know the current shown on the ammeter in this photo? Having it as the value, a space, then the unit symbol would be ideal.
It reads 18 mA
